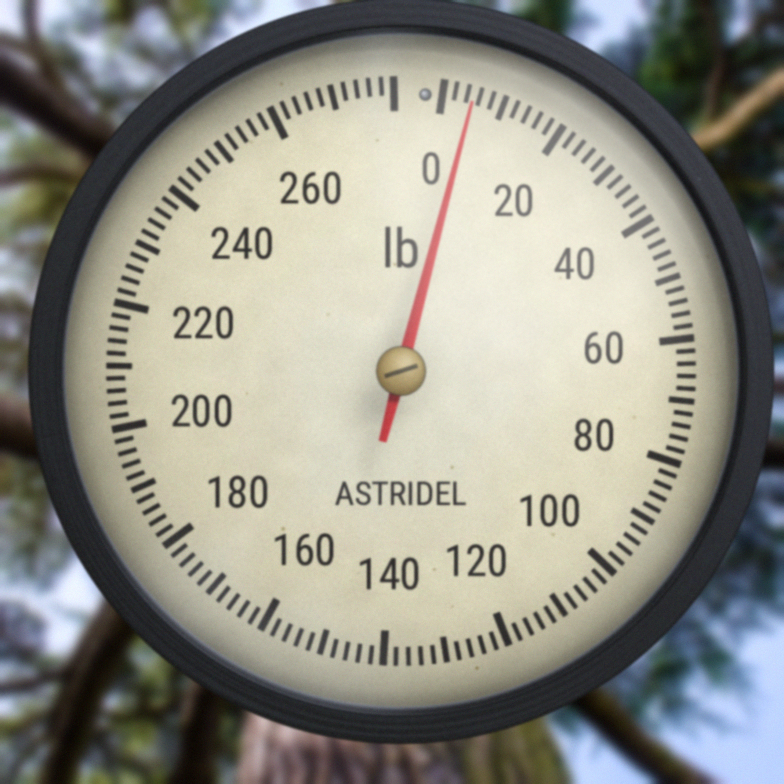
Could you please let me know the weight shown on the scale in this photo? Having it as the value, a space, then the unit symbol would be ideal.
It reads 5 lb
